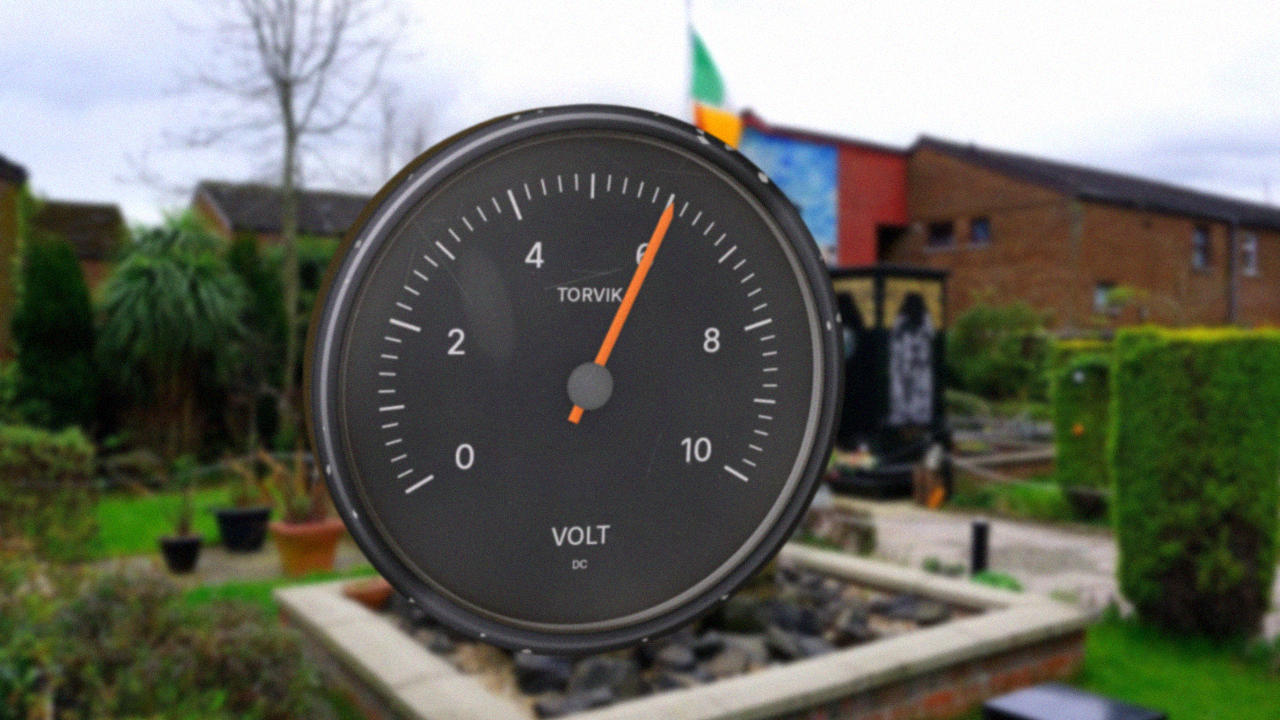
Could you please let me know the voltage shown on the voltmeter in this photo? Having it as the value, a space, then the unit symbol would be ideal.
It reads 6 V
